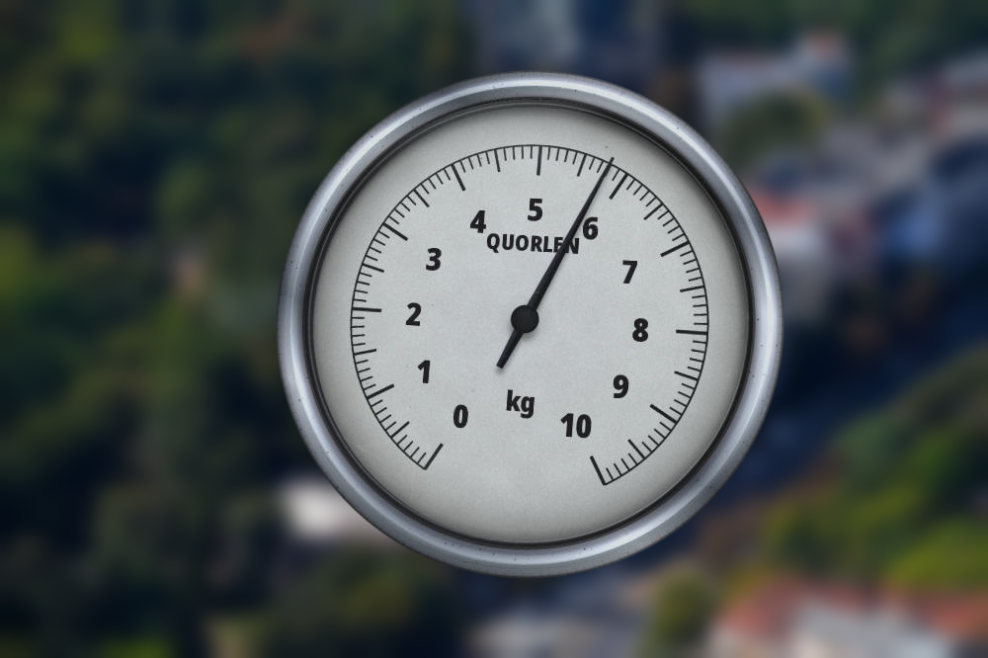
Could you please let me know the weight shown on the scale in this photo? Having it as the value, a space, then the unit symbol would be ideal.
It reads 5.8 kg
